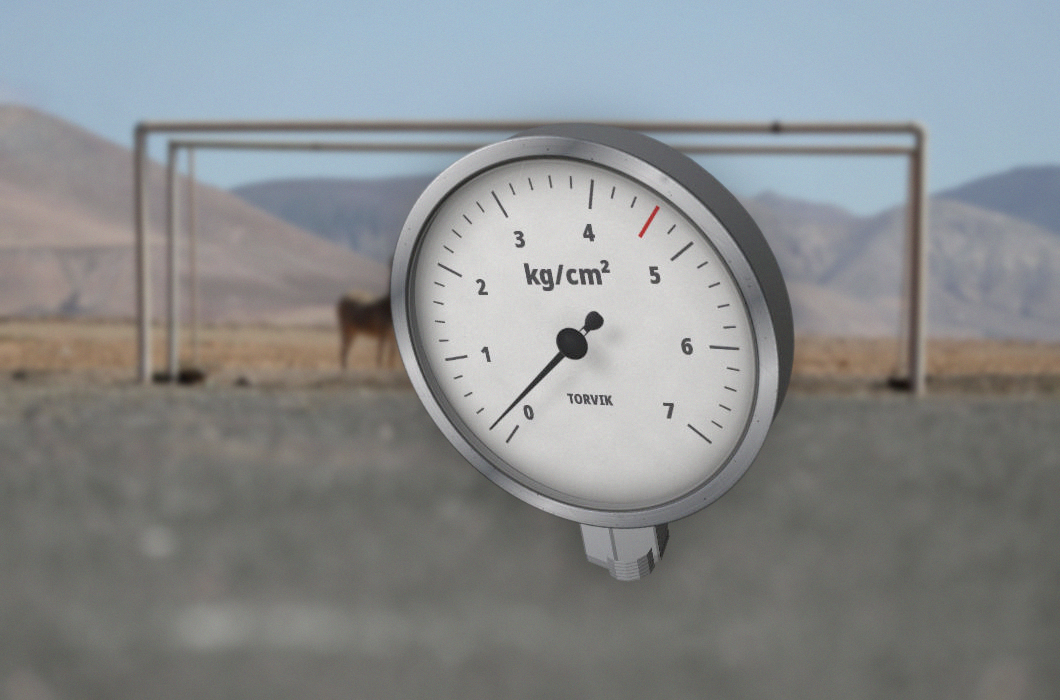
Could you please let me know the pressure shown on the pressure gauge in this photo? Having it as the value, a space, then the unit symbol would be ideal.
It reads 0.2 kg/cm²
